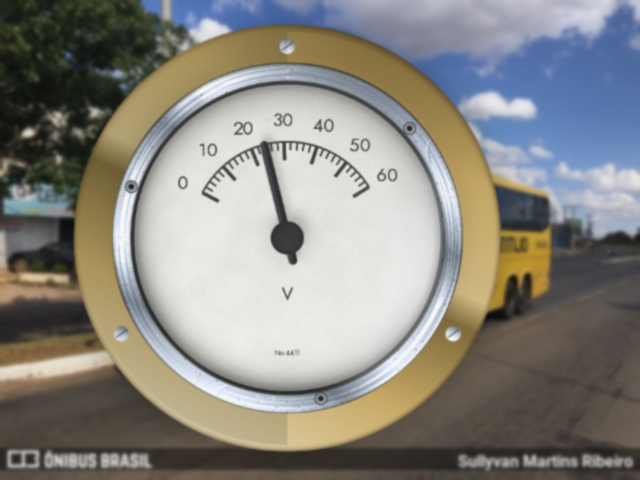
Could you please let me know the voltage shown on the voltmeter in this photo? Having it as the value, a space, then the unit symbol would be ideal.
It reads 24 V
